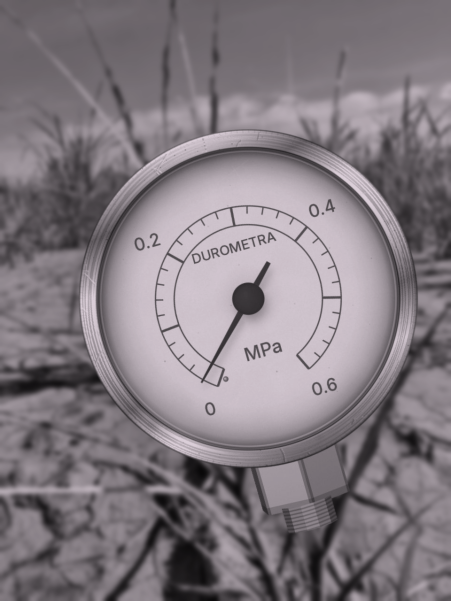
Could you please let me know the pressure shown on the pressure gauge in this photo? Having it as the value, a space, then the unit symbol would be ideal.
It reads 0.02 MPa
